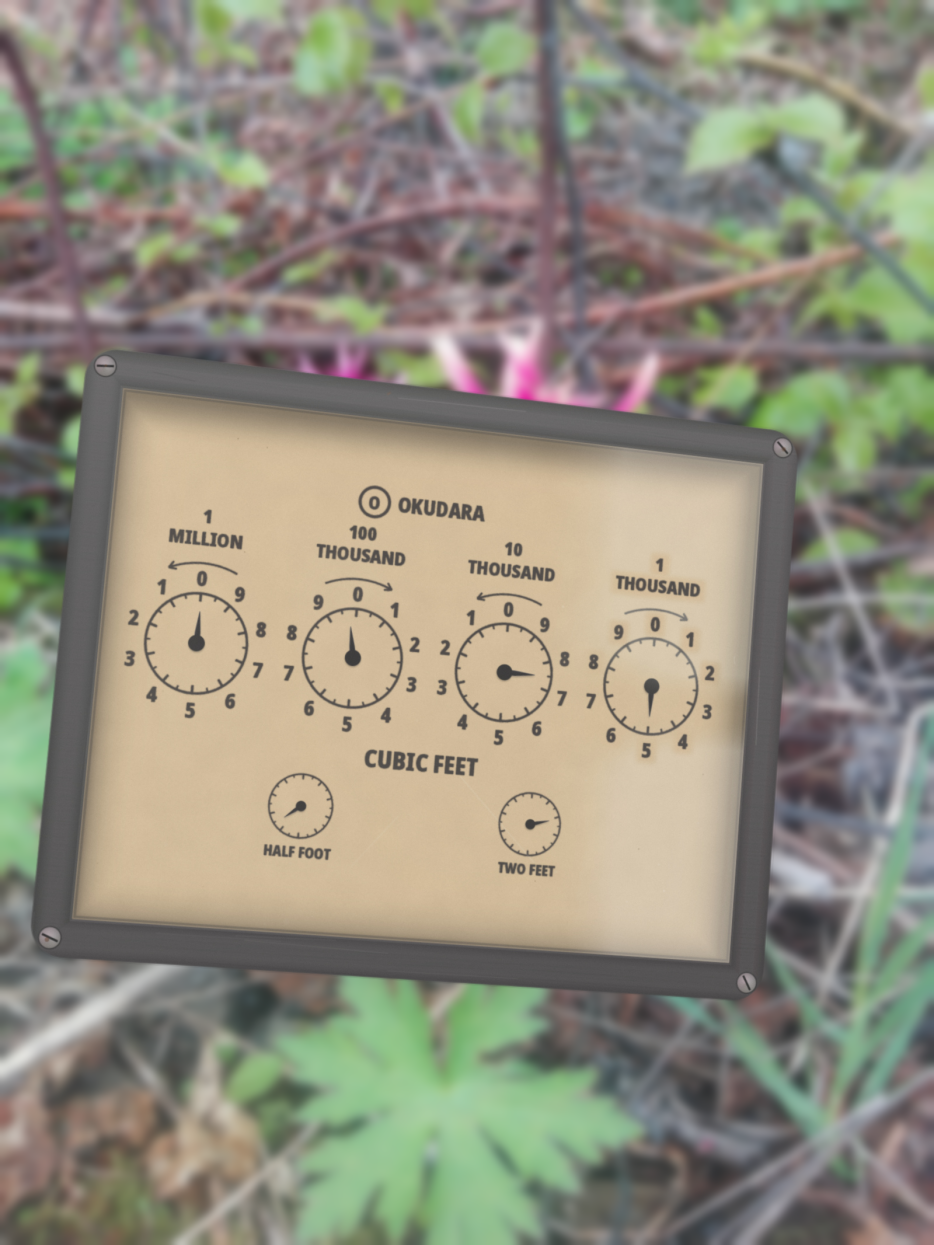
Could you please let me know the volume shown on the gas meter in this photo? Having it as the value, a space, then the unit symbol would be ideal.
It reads 997500 ft³
